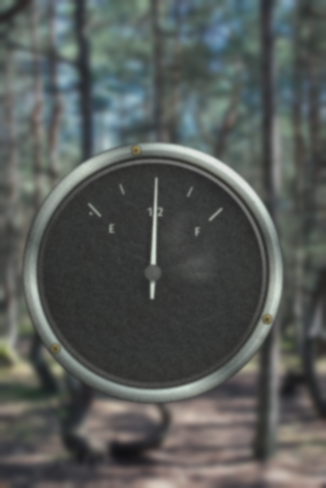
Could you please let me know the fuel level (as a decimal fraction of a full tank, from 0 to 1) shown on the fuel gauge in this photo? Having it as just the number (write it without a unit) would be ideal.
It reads 0.5
